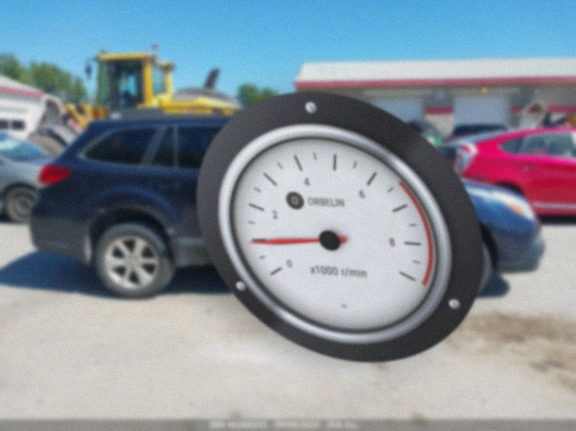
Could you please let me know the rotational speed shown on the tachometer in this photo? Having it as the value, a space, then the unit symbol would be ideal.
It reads 1000 rpm
